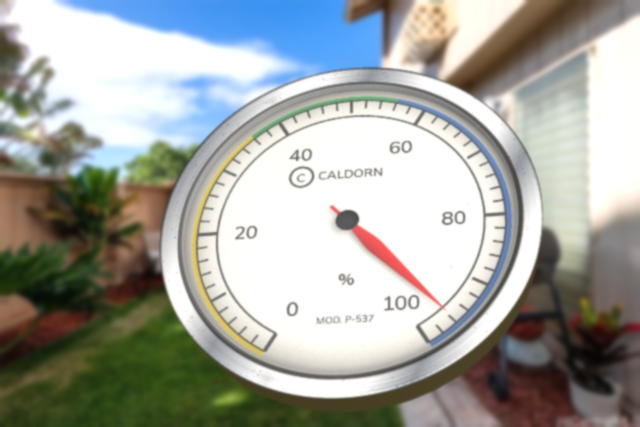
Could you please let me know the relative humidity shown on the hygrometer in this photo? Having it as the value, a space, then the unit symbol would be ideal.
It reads 96 %
